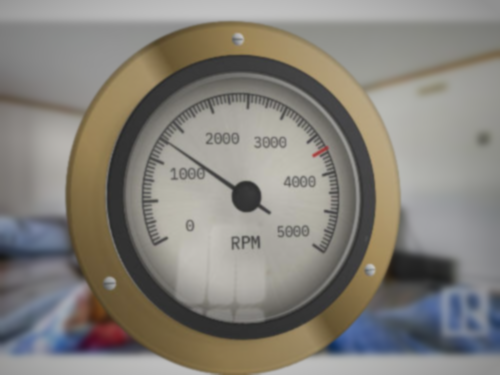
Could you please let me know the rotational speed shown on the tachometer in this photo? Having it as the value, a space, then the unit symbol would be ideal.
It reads 1250 rpm
